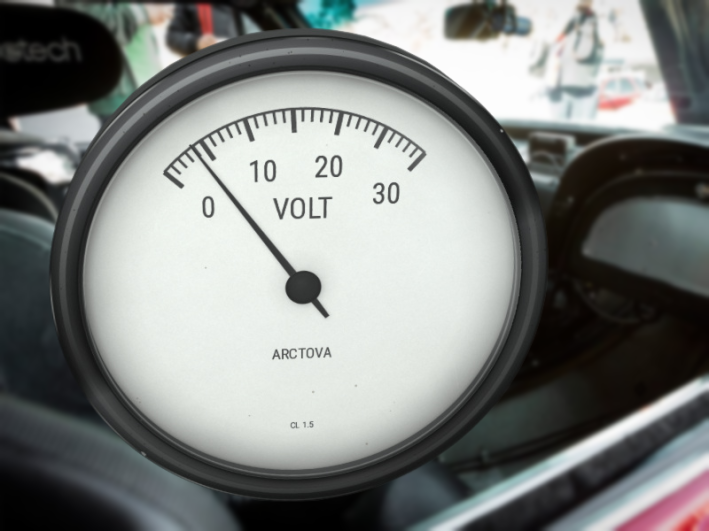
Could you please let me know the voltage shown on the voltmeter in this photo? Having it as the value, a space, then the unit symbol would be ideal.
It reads 4 V
